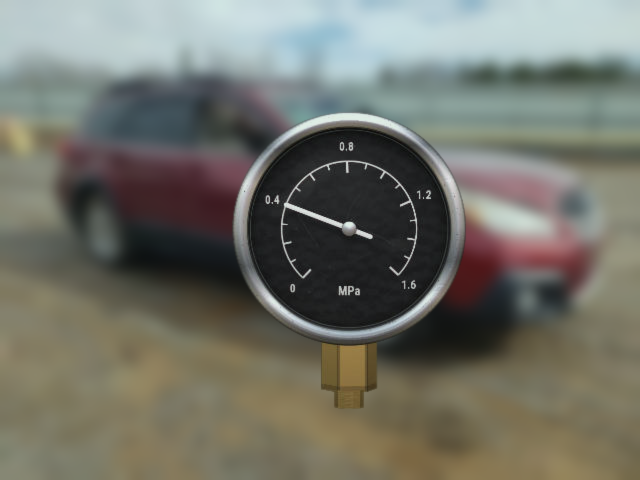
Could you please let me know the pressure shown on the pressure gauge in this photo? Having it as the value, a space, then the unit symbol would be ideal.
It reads 0.4 MPa
